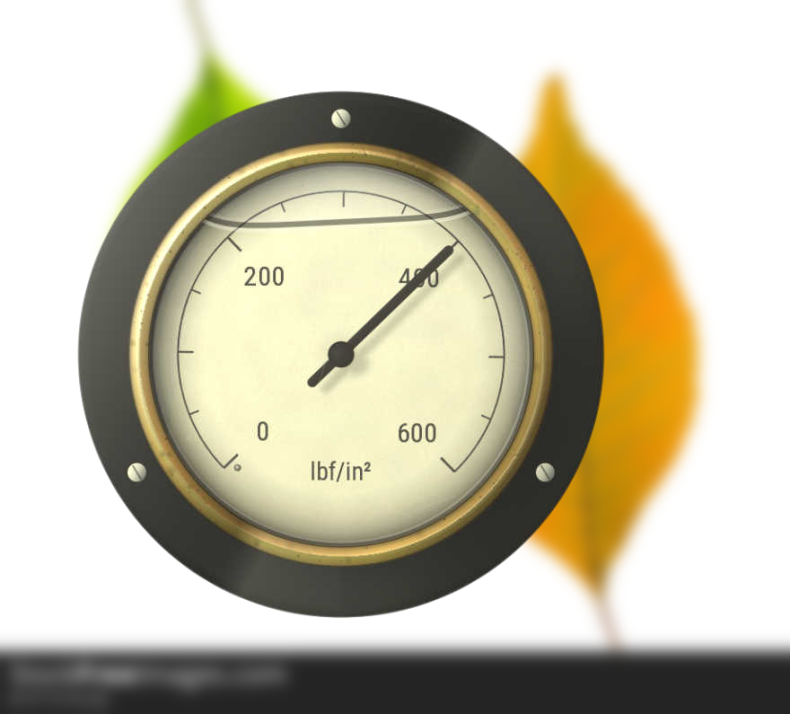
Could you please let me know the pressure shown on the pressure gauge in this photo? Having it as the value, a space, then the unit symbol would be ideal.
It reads 400 psi
